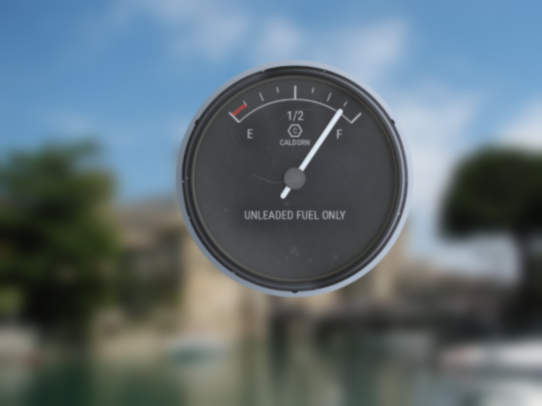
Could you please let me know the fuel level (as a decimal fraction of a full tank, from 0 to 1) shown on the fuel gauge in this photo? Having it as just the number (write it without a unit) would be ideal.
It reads 0.875
